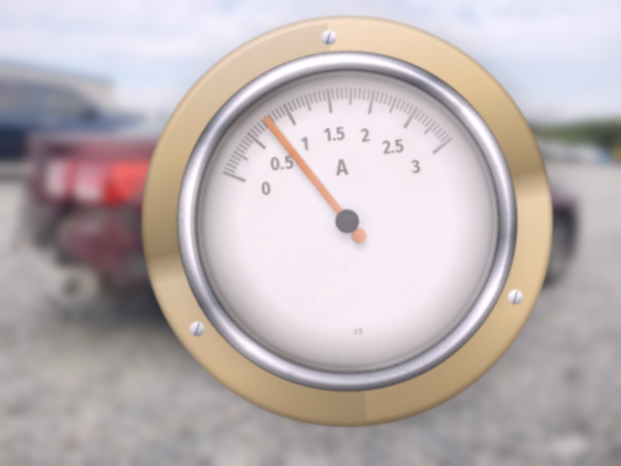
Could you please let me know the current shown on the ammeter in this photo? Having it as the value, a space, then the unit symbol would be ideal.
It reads 0.75 A
